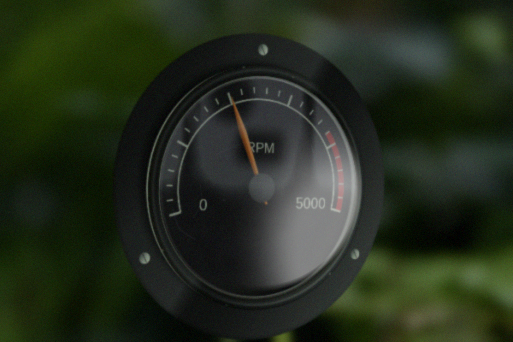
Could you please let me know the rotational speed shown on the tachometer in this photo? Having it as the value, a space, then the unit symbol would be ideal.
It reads 2000 rpm
